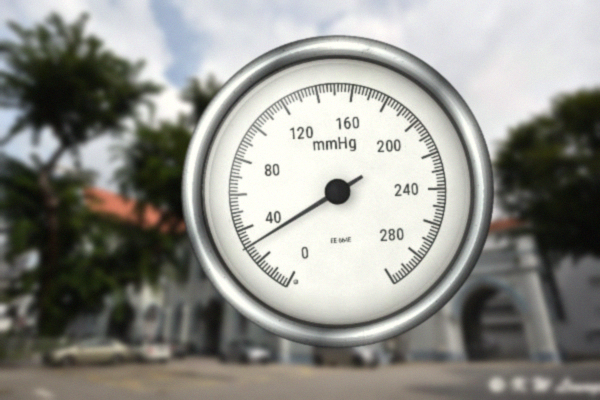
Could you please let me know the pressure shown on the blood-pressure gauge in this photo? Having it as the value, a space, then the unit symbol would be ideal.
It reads 30 mmHg
